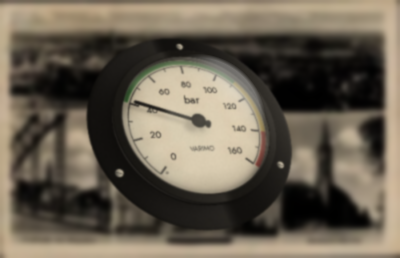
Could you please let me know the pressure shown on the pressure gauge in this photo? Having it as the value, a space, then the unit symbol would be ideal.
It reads 40 bar
